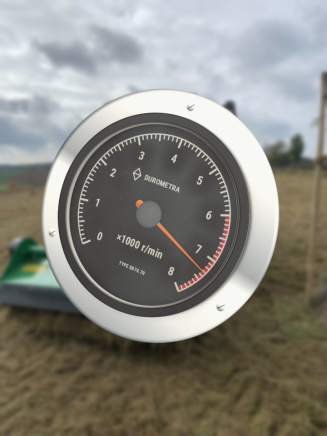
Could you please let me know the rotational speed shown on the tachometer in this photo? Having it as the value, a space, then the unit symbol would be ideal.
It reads 7300 rpm
